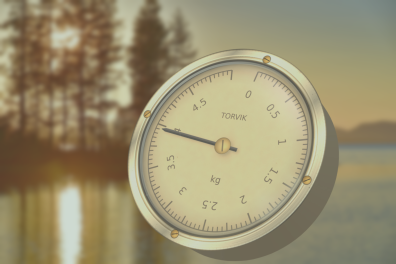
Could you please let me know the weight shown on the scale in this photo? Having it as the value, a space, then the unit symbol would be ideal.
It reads 3.95 kg
